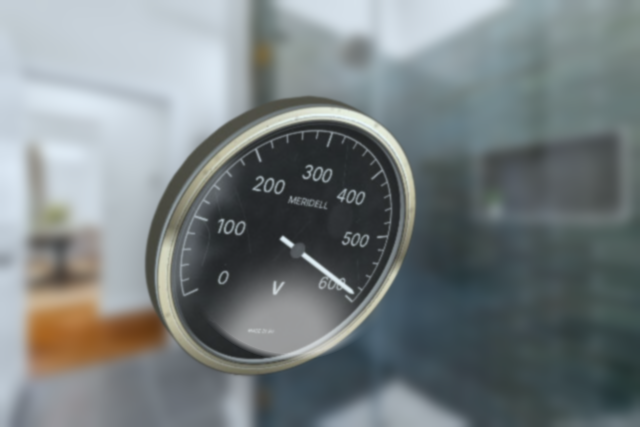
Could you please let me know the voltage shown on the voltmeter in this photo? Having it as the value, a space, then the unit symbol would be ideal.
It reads 590 V
